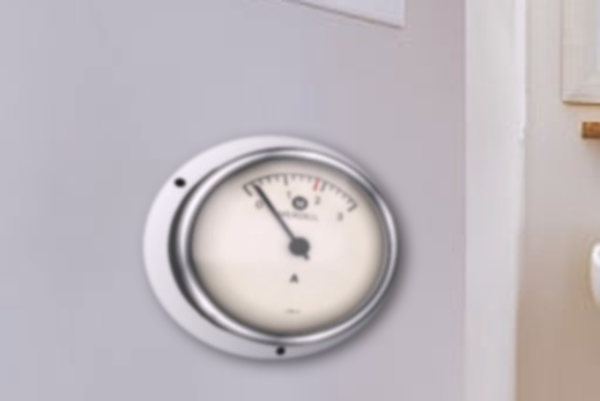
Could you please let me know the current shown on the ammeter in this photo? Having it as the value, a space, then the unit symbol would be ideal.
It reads 0.2 A
